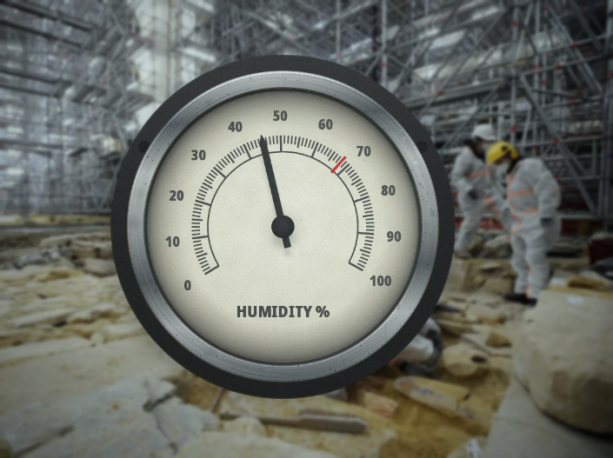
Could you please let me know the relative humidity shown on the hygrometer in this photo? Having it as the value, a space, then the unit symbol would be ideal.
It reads 45 %
